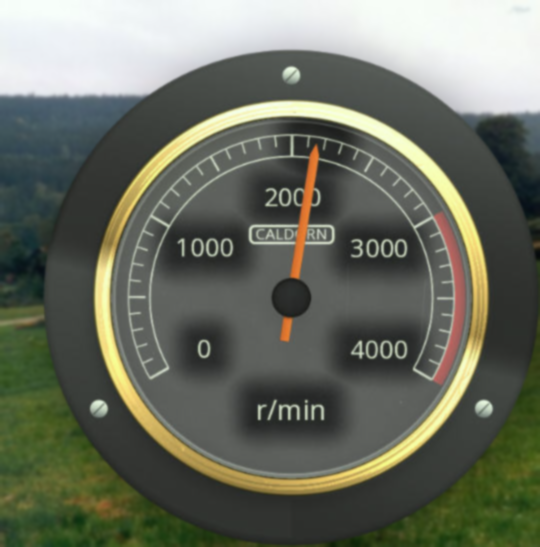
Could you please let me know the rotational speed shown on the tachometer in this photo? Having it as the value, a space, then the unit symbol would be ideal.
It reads 2150 rpm
